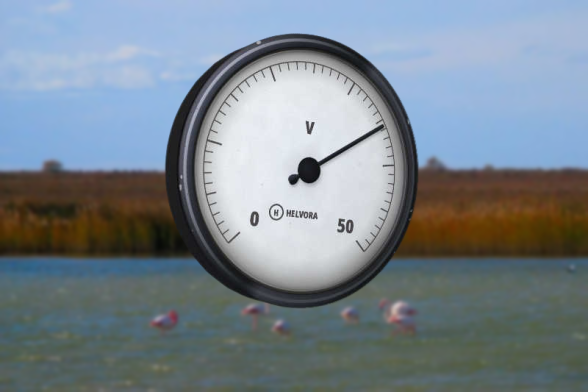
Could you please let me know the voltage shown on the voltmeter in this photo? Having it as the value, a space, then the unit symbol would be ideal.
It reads 35.5 V
